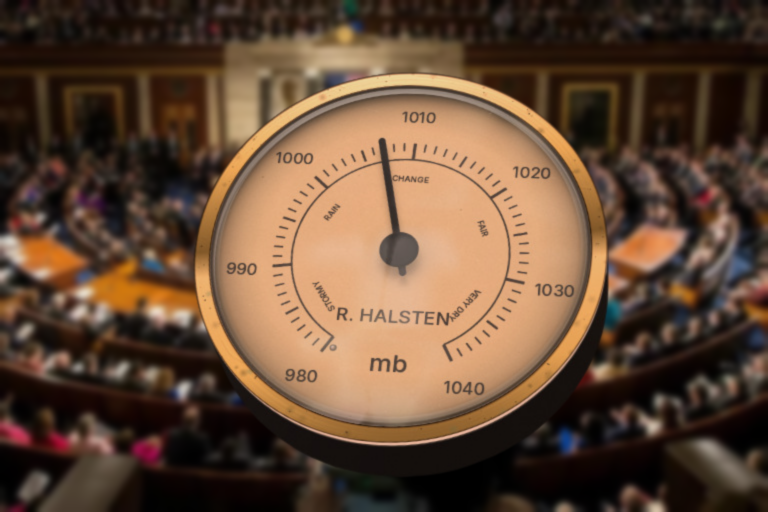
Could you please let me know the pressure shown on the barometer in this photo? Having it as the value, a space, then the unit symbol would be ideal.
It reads 1007 mbar
